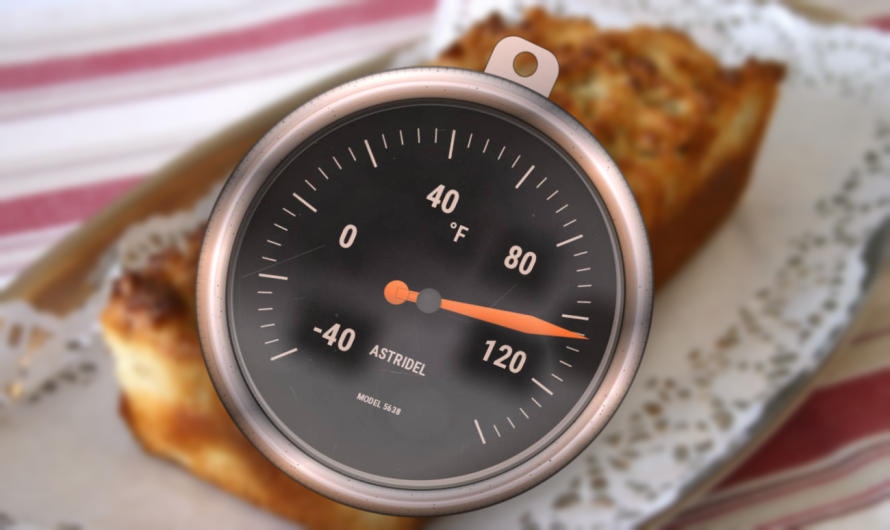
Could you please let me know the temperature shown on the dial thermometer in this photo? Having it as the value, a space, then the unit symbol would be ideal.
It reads 104 °F
